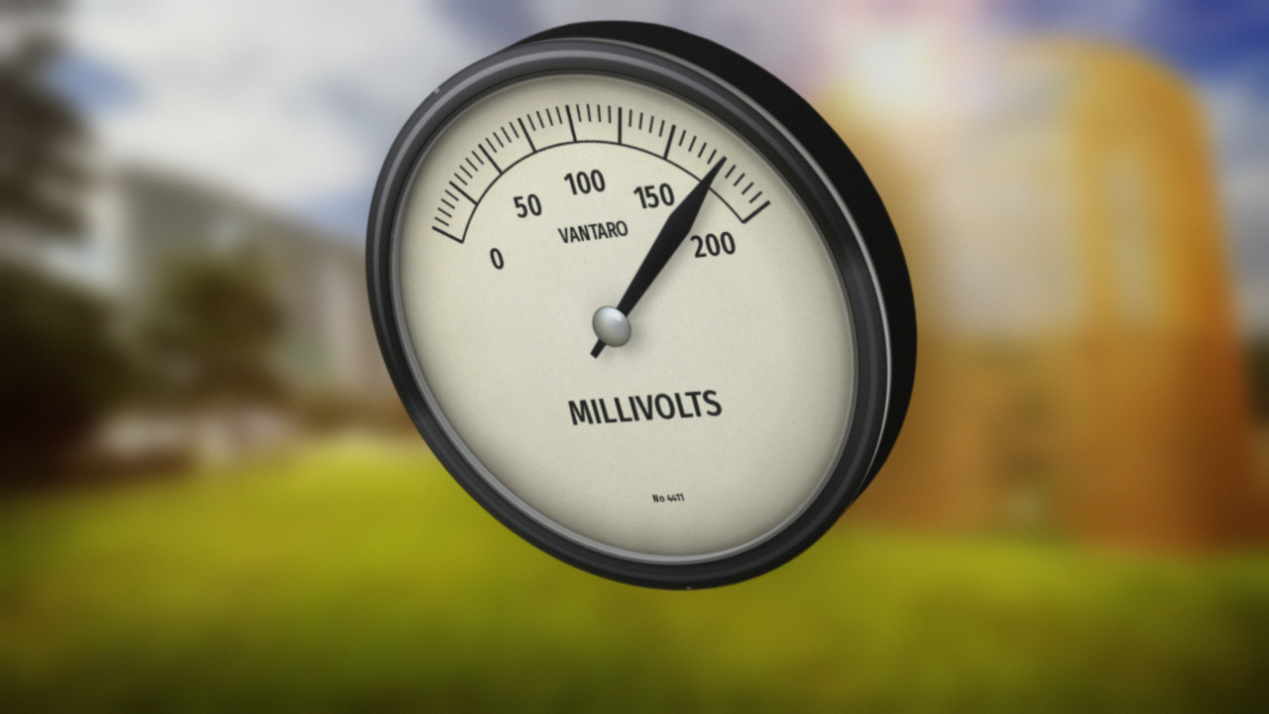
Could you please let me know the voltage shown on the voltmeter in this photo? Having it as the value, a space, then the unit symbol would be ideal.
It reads 175 mV
